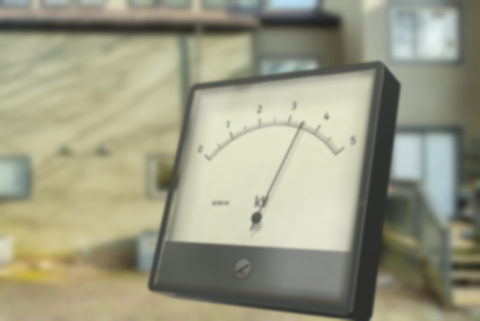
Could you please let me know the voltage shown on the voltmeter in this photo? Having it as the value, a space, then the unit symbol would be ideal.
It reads 3.5 kV
